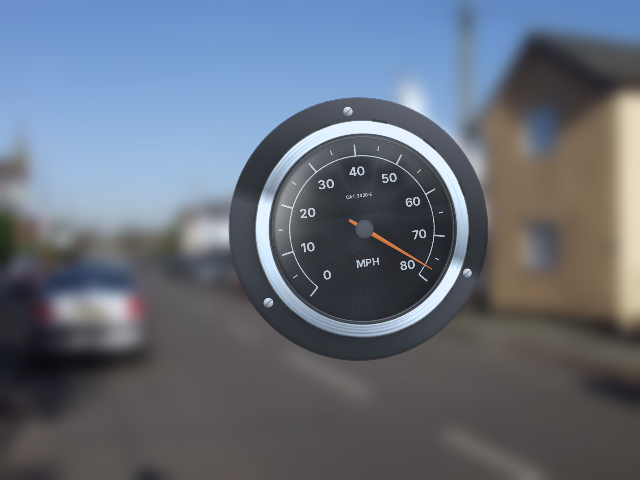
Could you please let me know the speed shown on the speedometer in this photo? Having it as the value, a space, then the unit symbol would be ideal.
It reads 77.5 mph
